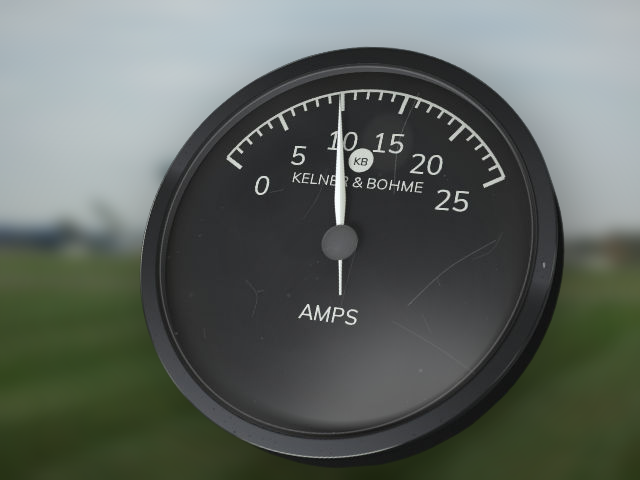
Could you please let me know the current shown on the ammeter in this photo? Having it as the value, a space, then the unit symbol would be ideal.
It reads 10 A
